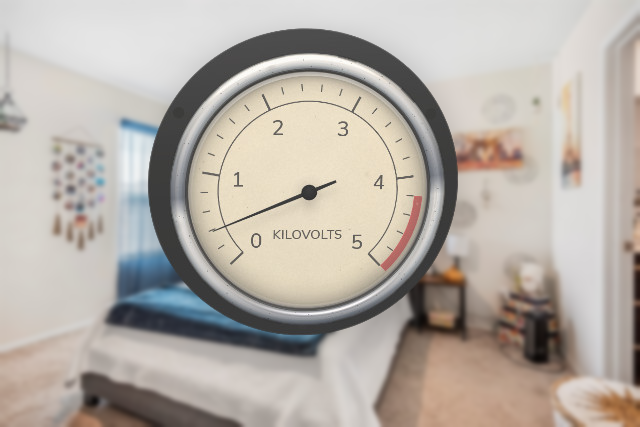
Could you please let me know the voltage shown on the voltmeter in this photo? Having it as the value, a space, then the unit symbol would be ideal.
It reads 0.4 kV
